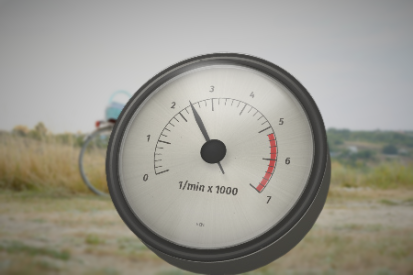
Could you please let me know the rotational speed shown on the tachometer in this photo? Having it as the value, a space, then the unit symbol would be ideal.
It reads 2400 rpm
